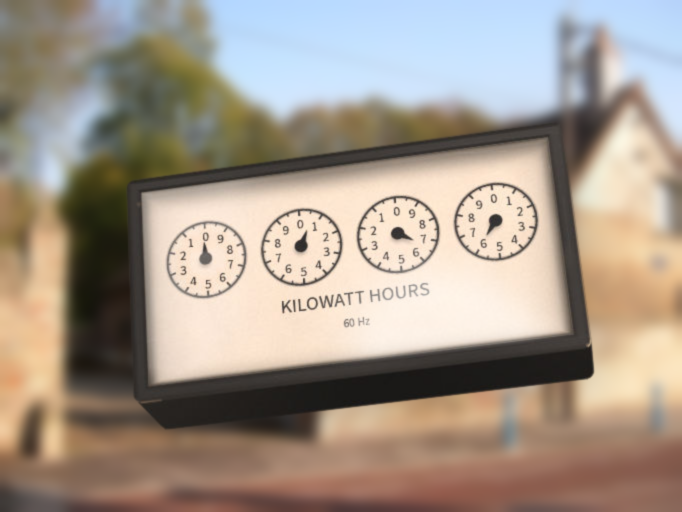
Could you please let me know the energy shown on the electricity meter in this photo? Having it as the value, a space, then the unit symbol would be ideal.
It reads 66 kWh
